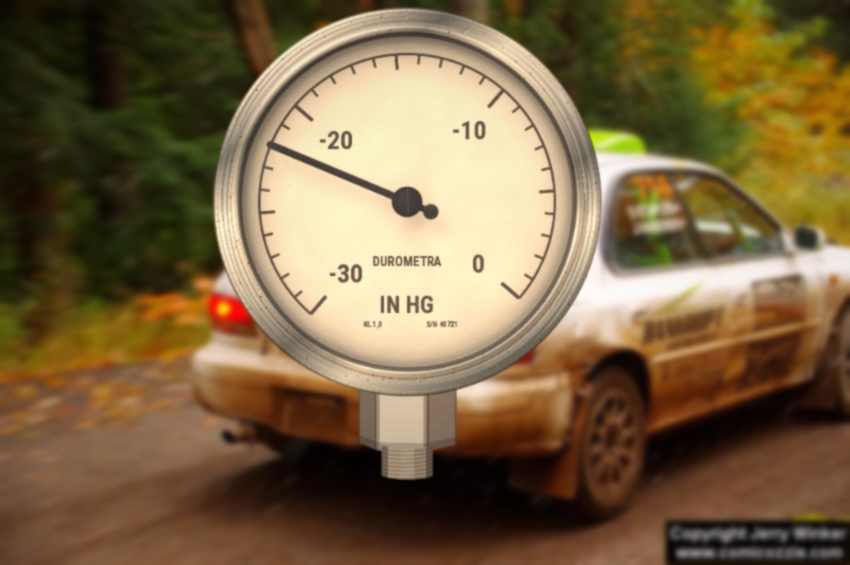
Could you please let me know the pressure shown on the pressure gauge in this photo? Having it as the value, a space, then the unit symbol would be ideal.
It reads -22 inHg
